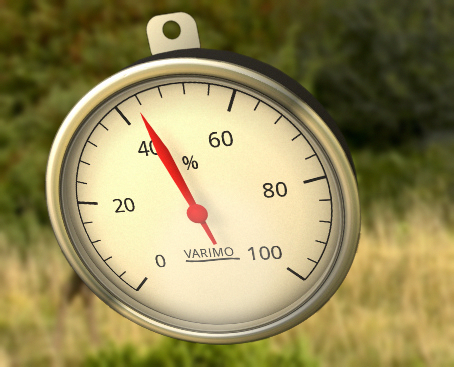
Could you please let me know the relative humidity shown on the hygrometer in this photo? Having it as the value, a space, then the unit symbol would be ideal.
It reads 44 %
